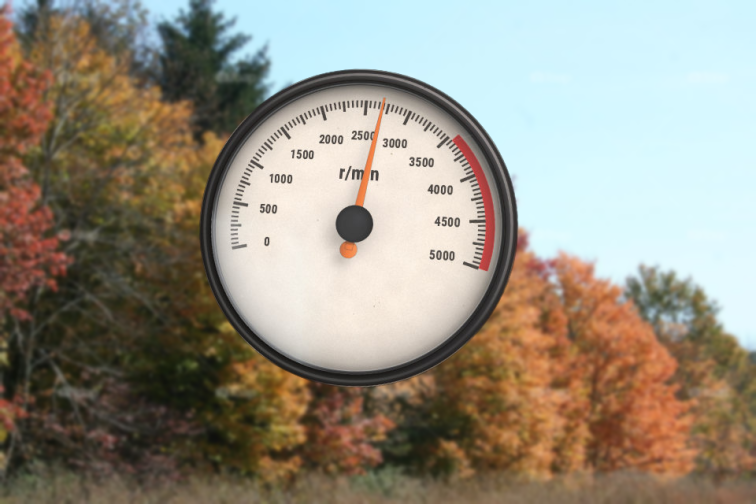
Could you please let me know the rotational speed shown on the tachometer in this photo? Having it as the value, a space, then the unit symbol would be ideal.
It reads 2700 rpm
